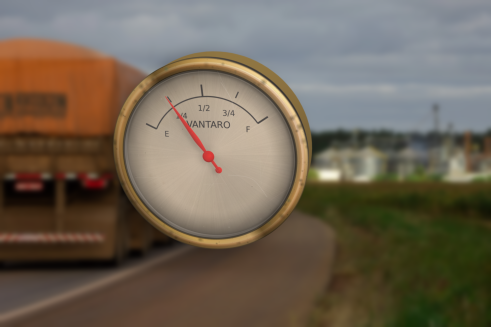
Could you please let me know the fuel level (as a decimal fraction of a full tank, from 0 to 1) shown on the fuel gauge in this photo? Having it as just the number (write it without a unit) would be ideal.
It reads 0.25
